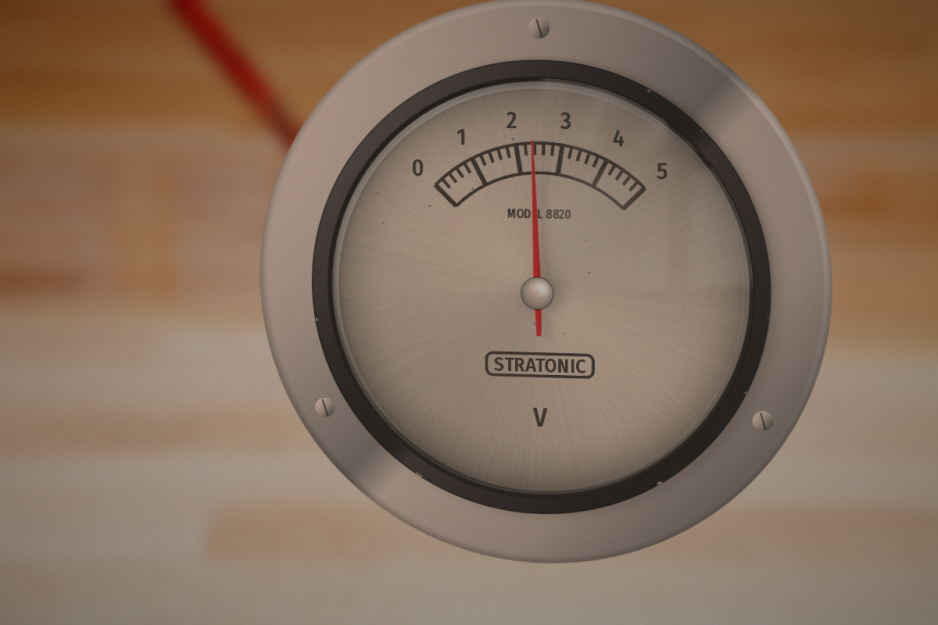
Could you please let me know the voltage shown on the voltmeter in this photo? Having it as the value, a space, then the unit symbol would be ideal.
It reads 2.4 V
